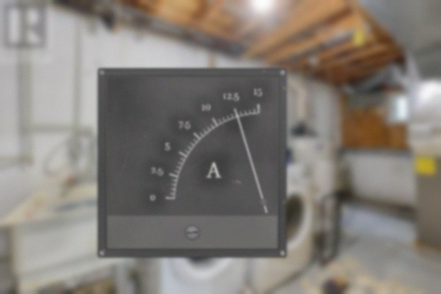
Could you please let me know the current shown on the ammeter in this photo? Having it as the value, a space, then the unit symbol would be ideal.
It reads 12.5 A
